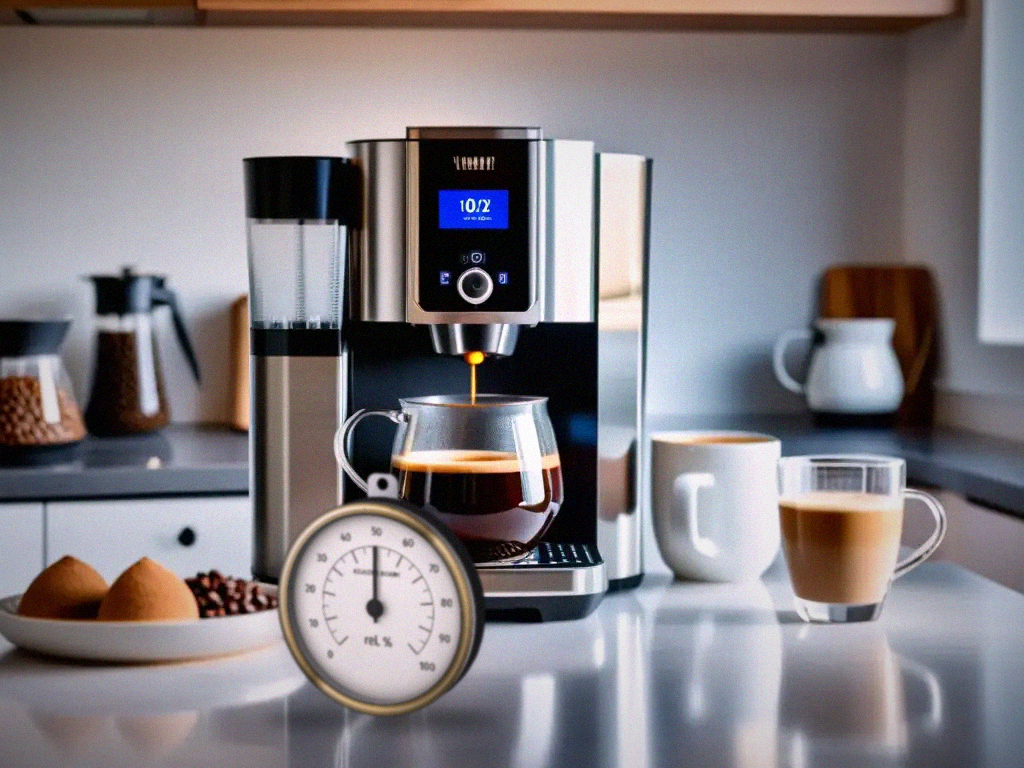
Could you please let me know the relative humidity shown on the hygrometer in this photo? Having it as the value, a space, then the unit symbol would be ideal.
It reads 50 %
